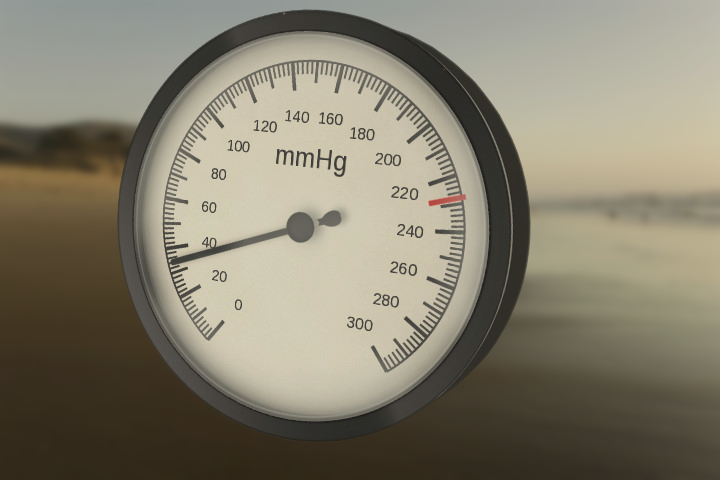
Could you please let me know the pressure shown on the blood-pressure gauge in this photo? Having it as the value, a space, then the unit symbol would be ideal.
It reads 34 mmHg
